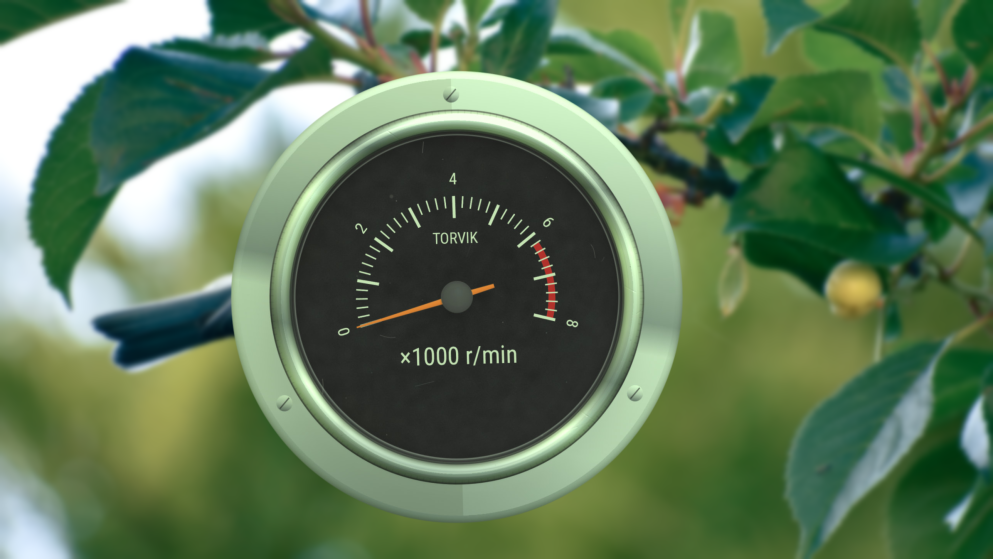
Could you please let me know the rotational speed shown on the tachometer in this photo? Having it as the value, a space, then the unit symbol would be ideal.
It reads 0 rpm
